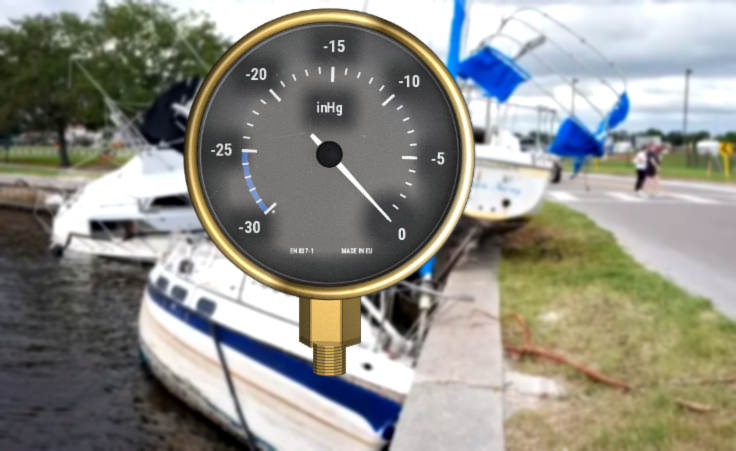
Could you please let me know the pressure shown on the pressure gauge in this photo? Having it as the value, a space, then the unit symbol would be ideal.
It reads 0 inHg
